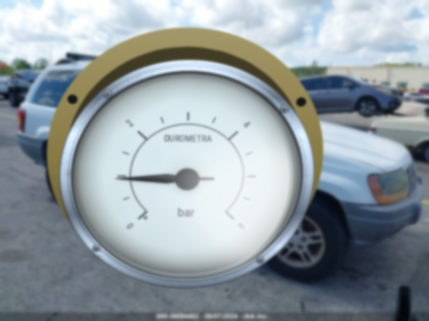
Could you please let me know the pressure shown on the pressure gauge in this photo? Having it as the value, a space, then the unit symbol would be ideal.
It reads 1 bar
